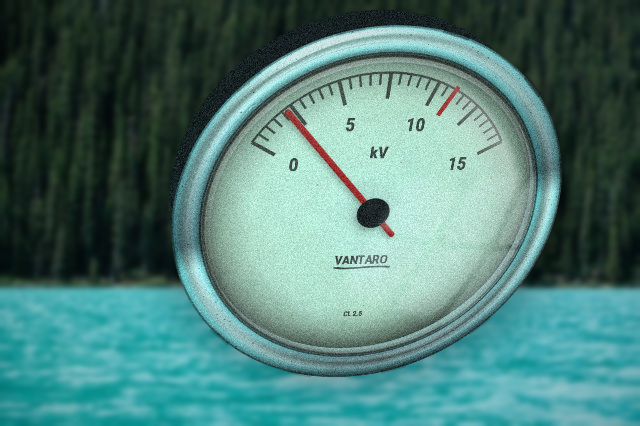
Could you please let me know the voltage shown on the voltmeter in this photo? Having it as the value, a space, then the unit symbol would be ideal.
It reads 2.25 kV
